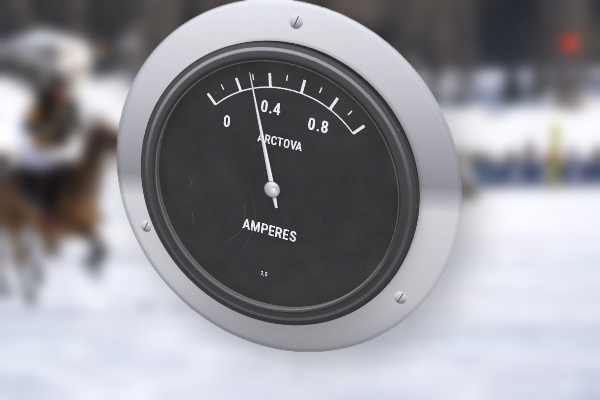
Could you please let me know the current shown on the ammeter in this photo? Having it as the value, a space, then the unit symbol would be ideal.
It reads 0.3 A
